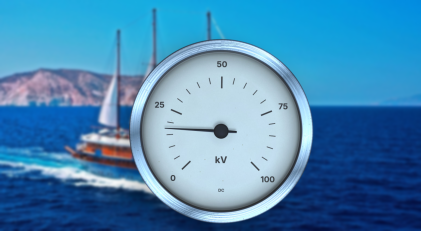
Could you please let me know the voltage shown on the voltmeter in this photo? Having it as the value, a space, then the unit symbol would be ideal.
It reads 17.5 kV
